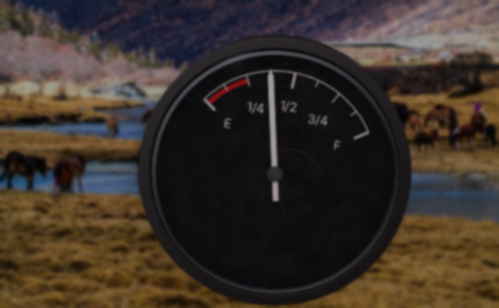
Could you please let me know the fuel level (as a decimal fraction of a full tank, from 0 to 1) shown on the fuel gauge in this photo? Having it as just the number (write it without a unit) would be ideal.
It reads 0.375
